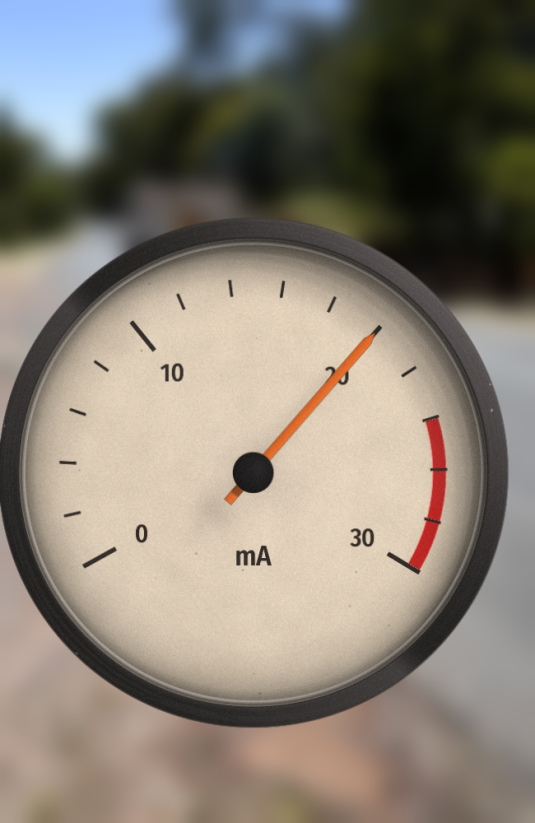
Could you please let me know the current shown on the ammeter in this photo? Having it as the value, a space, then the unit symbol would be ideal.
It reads 20 mA
